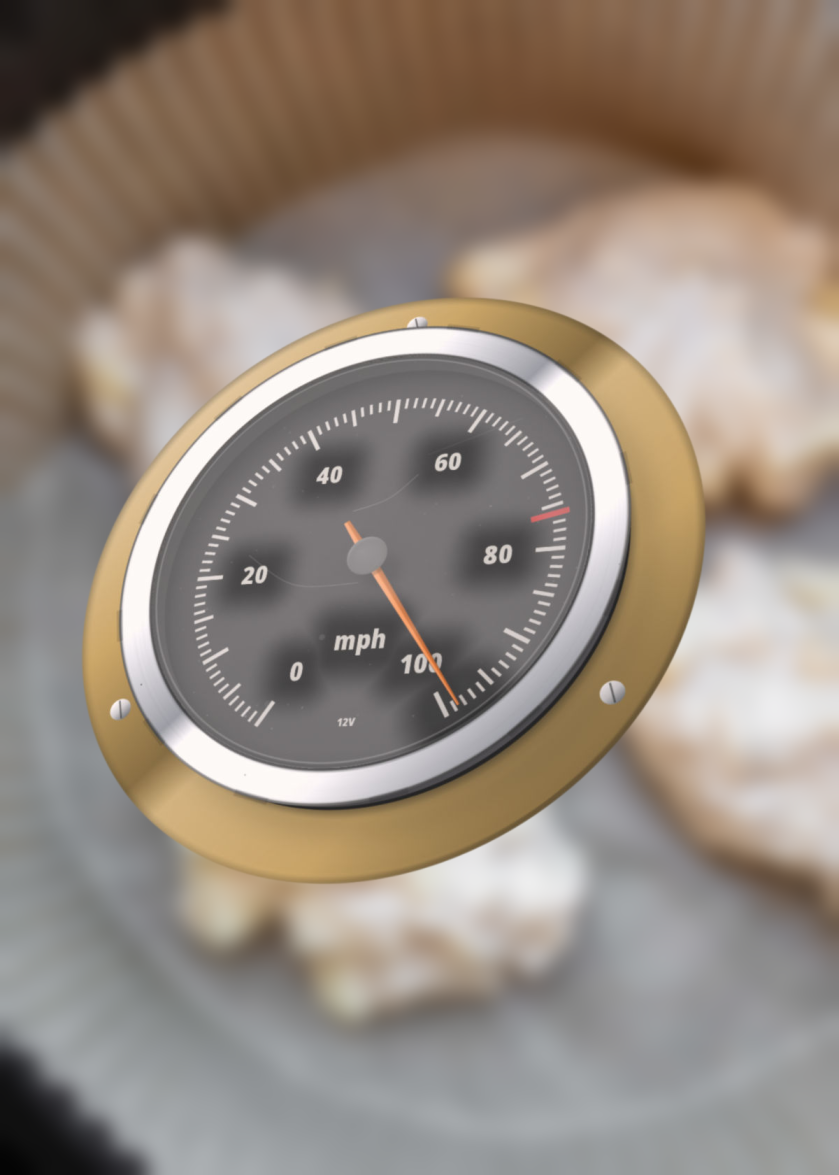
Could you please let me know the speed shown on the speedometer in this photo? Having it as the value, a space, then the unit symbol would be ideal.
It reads 98.5 mph
